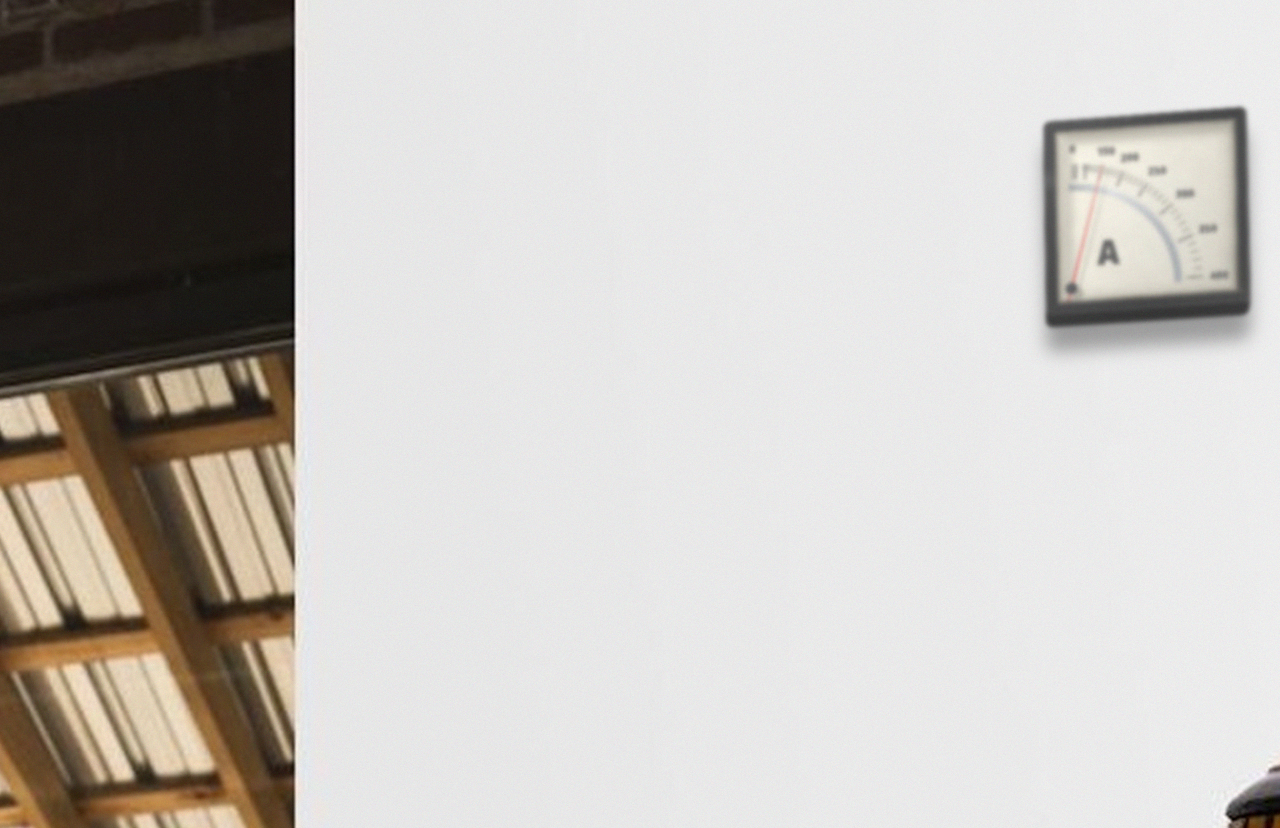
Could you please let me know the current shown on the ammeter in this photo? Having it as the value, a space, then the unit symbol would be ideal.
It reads 150 A
